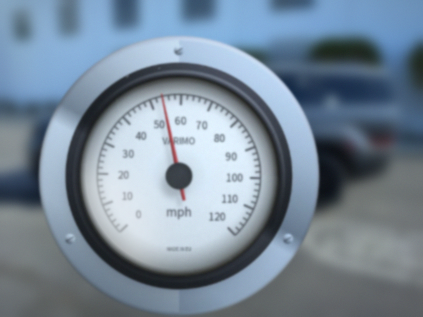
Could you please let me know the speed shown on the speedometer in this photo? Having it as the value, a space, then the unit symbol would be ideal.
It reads 54 mph
